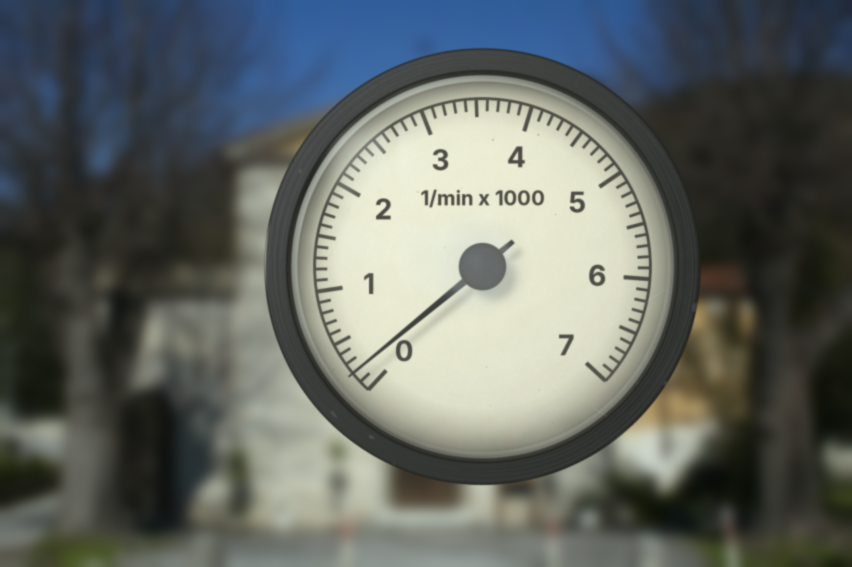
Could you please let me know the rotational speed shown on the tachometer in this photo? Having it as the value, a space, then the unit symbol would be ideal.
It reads 200 rpm
